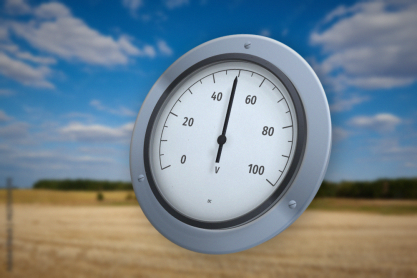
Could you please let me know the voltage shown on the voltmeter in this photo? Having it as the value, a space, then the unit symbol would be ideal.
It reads 50 V
